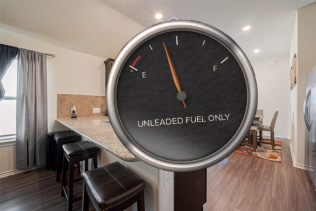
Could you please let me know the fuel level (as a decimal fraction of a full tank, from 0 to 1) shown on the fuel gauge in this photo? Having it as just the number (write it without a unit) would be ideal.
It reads 0.375
